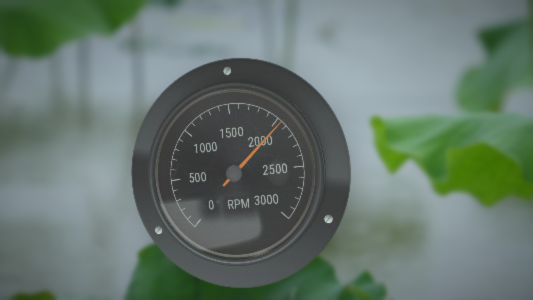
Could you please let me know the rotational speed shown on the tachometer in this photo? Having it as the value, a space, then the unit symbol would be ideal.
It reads 2050 rpm
